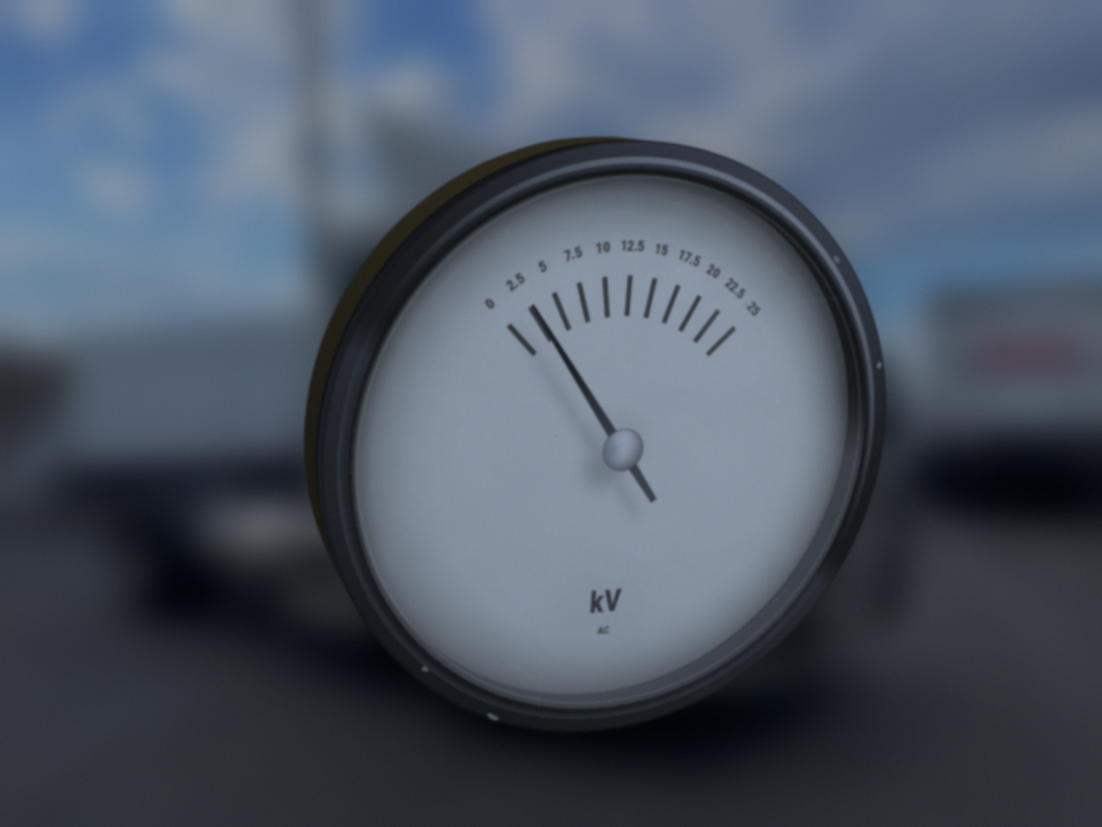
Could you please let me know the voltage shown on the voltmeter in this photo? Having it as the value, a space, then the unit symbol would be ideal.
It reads 2.5 kV
